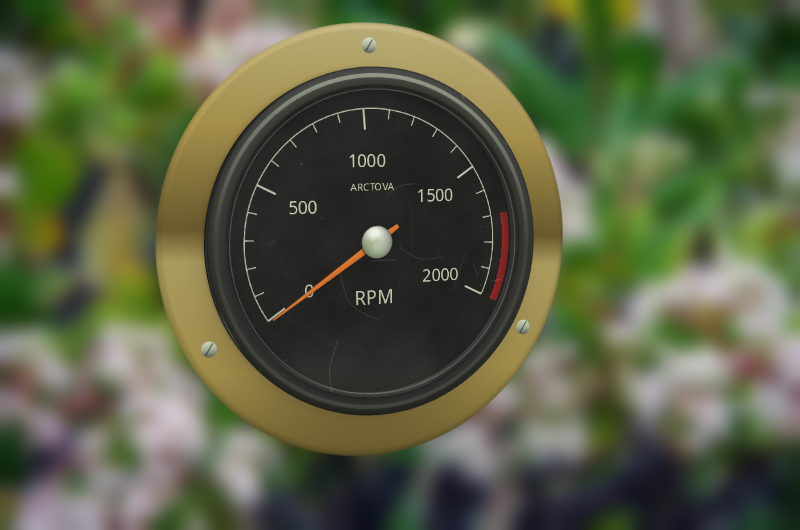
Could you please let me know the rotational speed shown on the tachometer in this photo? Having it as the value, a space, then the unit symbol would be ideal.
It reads 0 rpm
